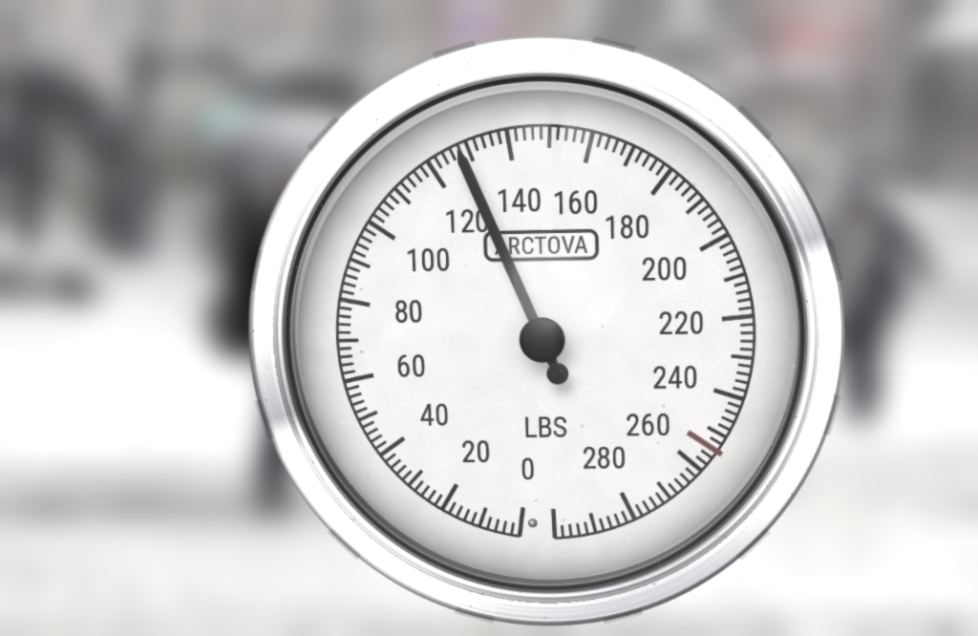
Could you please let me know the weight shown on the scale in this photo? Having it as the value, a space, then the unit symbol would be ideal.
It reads 128 lb
